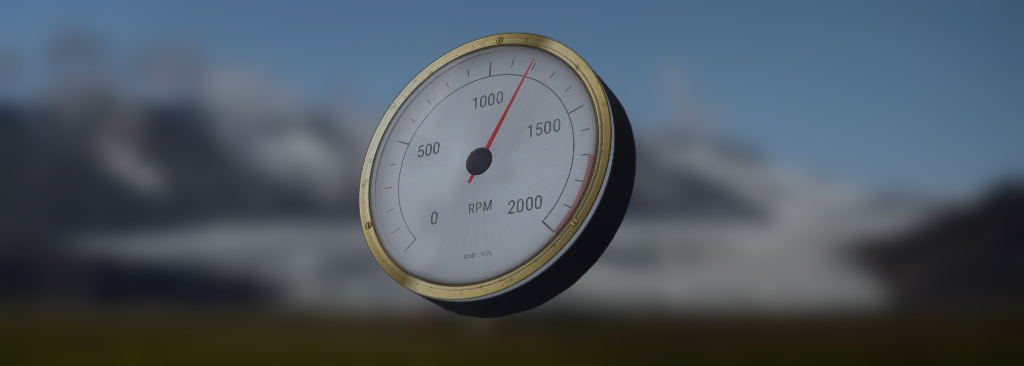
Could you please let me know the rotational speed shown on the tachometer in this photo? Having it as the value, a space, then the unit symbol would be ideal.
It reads 1200 rpm
